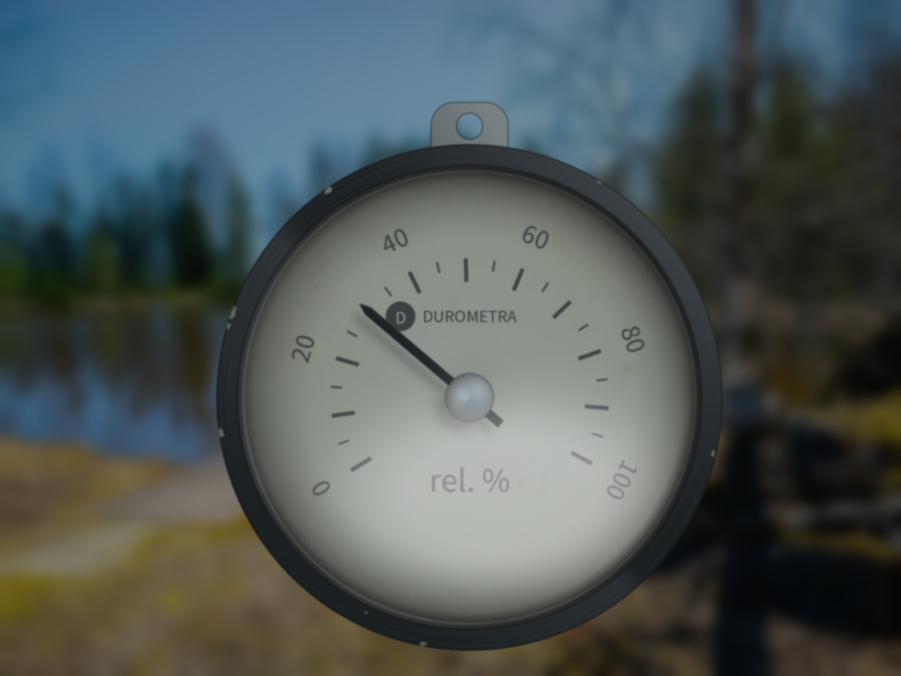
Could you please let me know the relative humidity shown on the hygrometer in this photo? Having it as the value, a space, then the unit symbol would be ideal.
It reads 30 %
